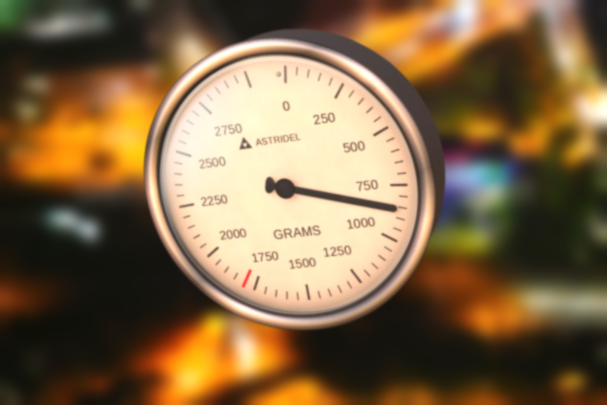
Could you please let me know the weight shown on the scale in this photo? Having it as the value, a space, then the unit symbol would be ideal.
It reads 850 g
